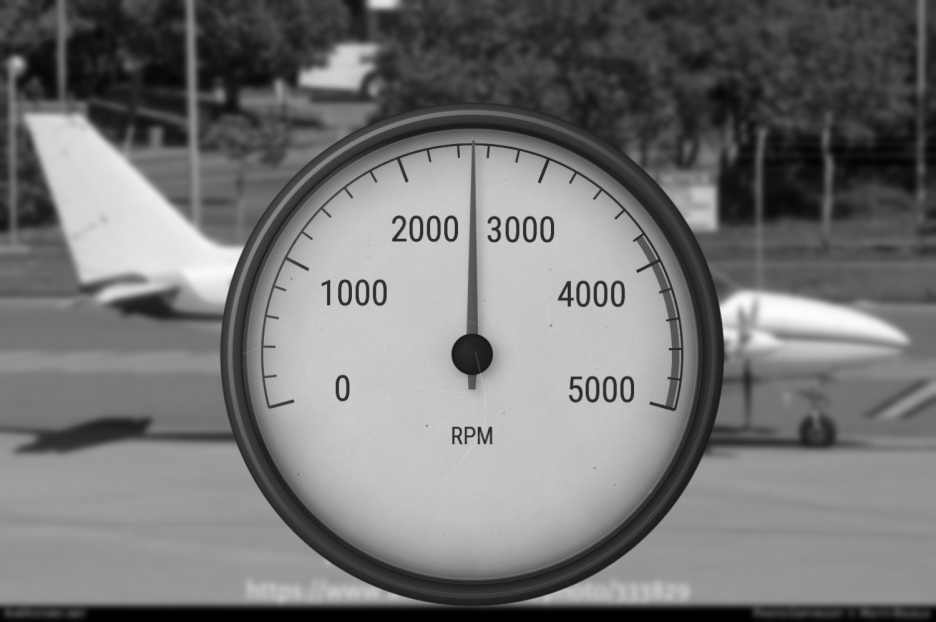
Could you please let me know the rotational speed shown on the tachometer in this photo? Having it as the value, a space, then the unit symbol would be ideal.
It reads 2500 rpm
